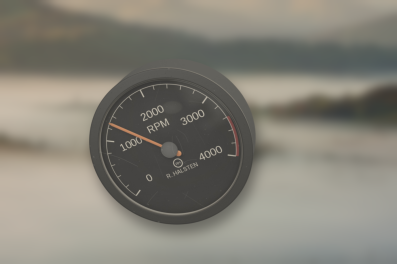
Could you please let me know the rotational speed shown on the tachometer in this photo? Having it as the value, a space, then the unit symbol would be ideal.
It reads 1300 rpm
